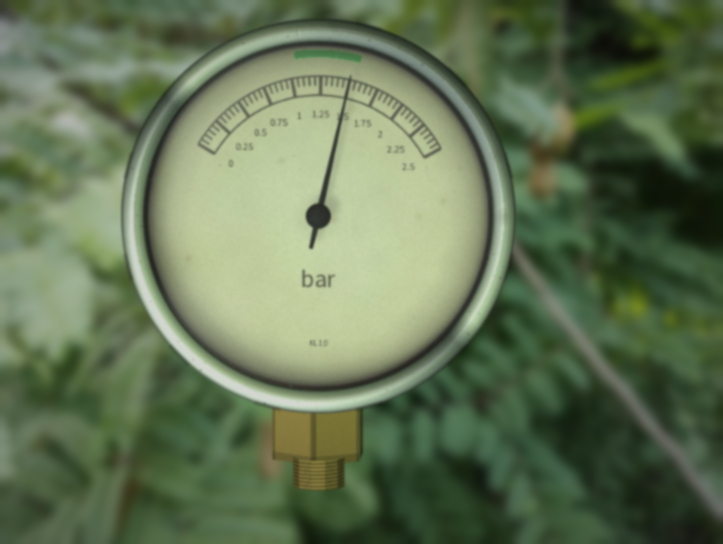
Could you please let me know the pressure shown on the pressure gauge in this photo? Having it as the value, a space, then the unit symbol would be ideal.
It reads 1.5 bar
